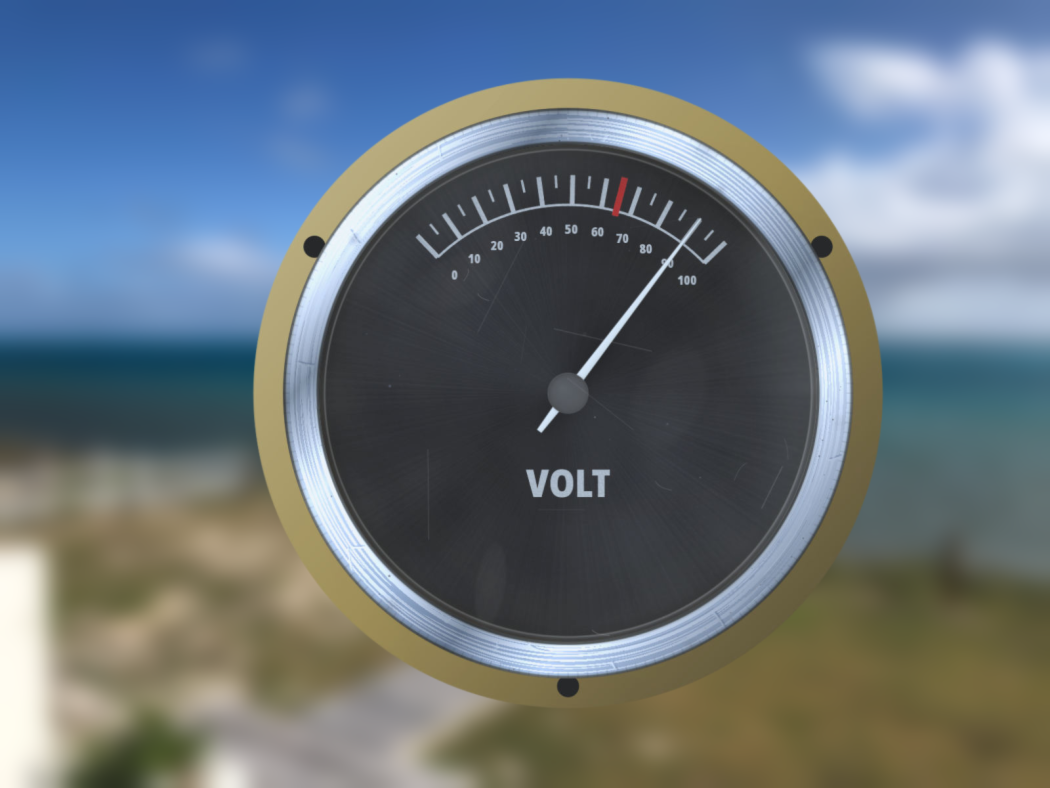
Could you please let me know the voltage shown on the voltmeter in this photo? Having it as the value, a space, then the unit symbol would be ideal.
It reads 90 V
